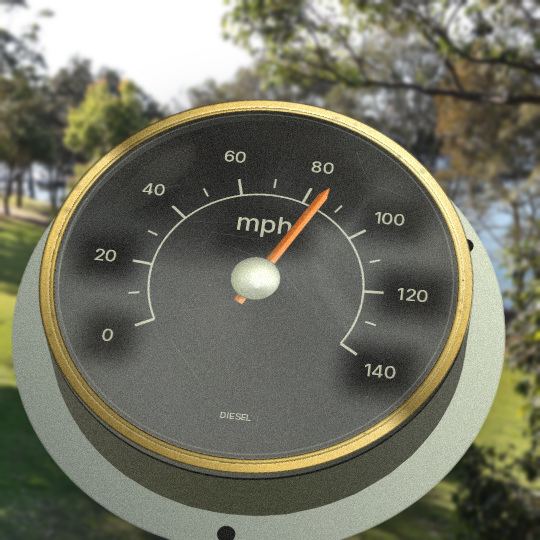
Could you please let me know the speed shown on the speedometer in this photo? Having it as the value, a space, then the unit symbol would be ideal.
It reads 85 mph
